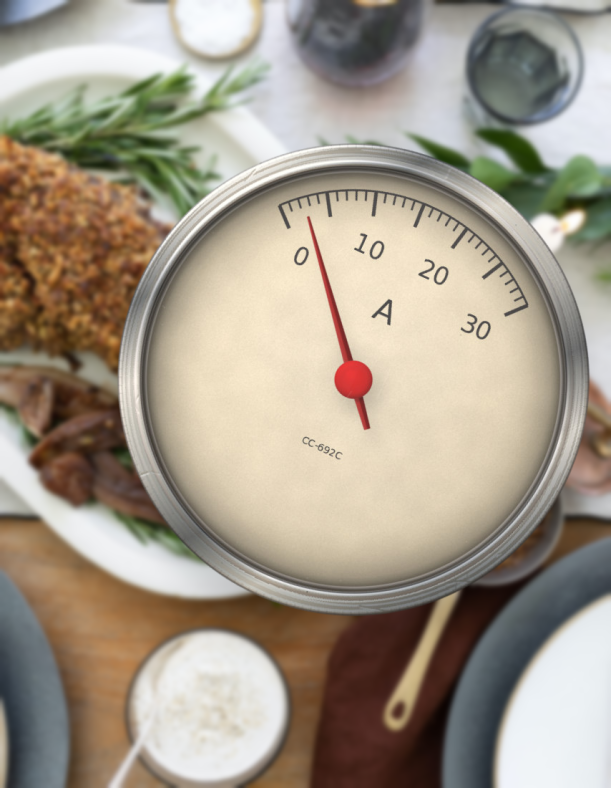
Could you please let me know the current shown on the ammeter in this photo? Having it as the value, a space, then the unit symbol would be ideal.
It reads 2.5 A
